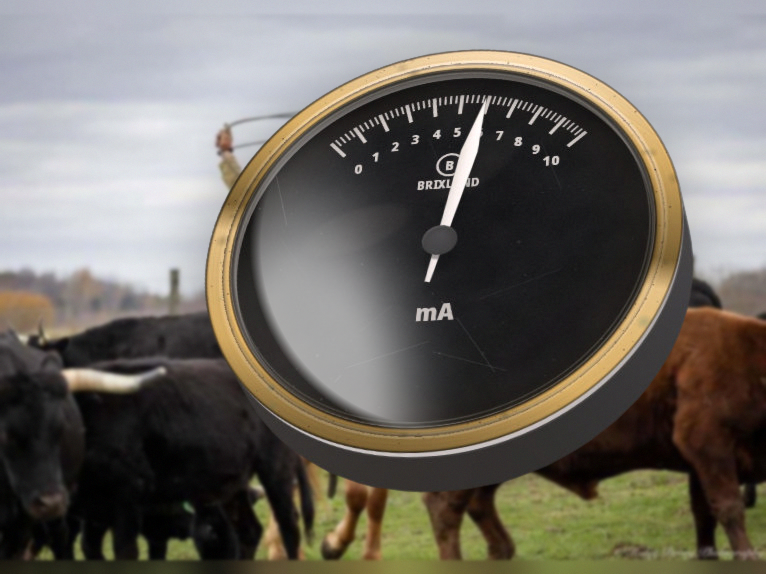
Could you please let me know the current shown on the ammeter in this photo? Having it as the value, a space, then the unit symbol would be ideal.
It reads 6 mA
